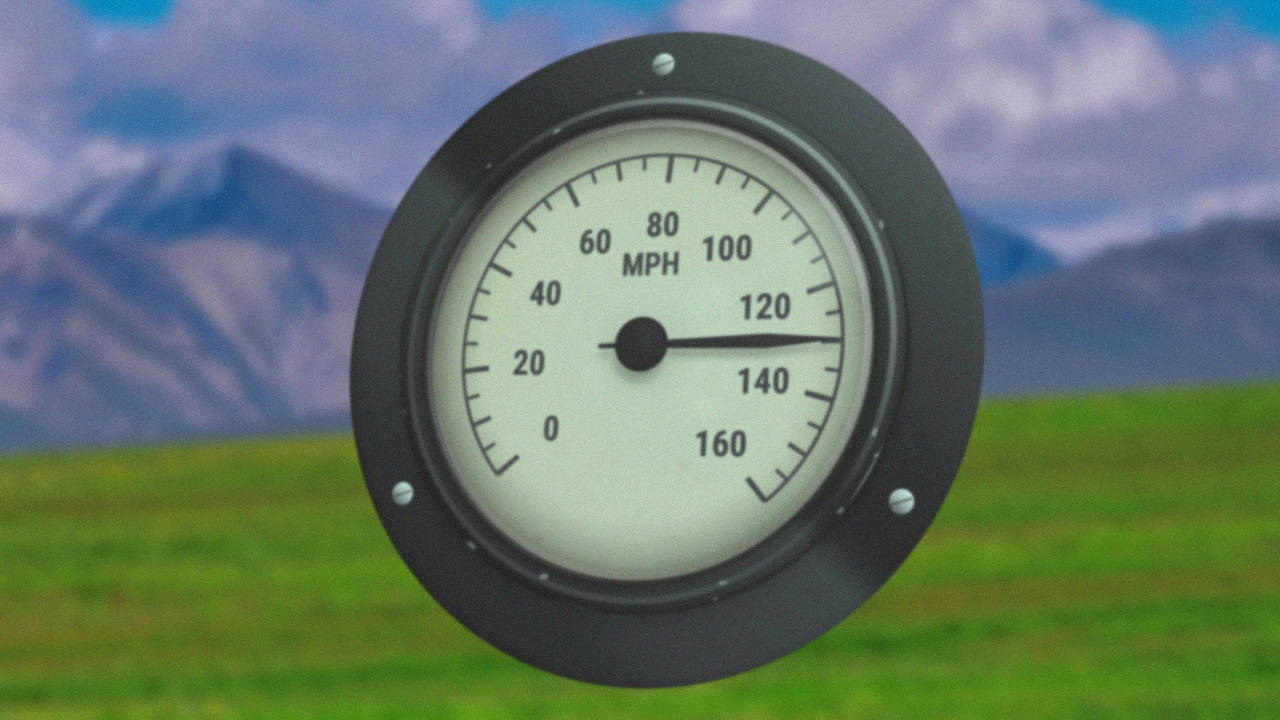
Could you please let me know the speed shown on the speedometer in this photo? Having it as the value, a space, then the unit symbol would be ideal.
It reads 130 mph
